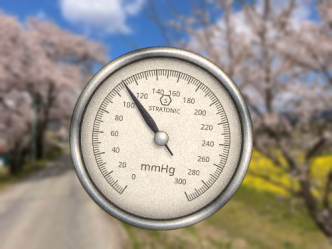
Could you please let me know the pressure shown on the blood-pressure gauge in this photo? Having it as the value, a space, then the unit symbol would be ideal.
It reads 110 mmHg
